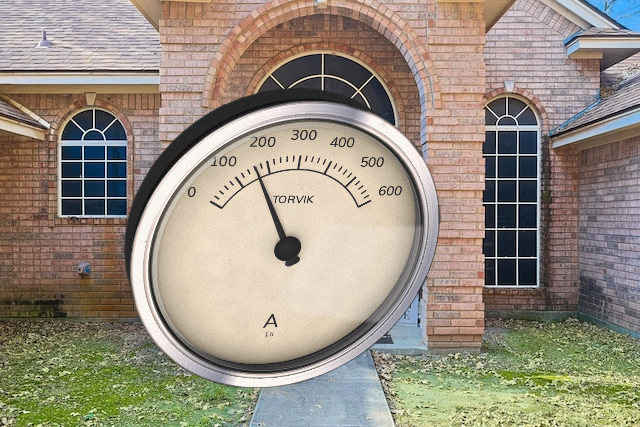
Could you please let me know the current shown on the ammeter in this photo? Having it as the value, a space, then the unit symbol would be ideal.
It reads 160 A
